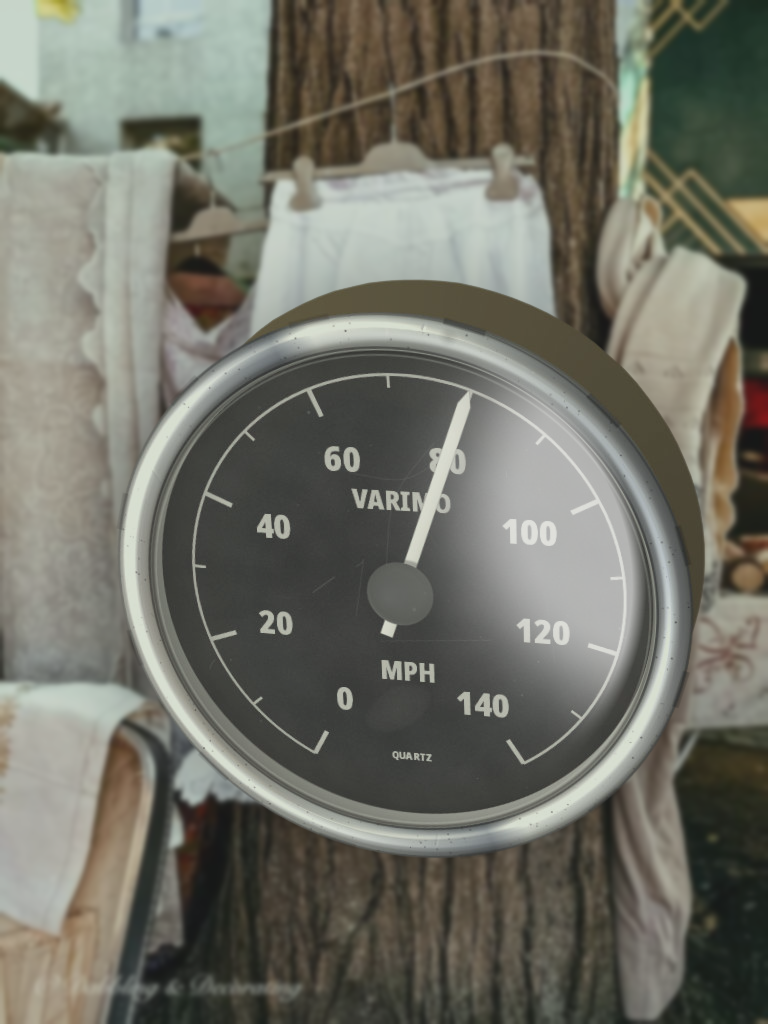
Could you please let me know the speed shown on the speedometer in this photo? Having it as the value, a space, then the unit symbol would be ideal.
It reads 80 mph
